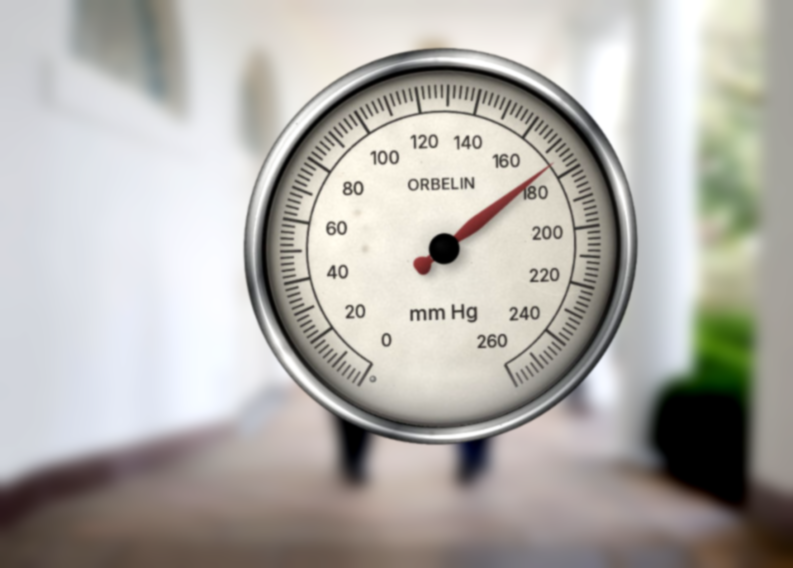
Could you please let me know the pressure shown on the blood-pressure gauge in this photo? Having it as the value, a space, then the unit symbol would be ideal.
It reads 174 mmHg
